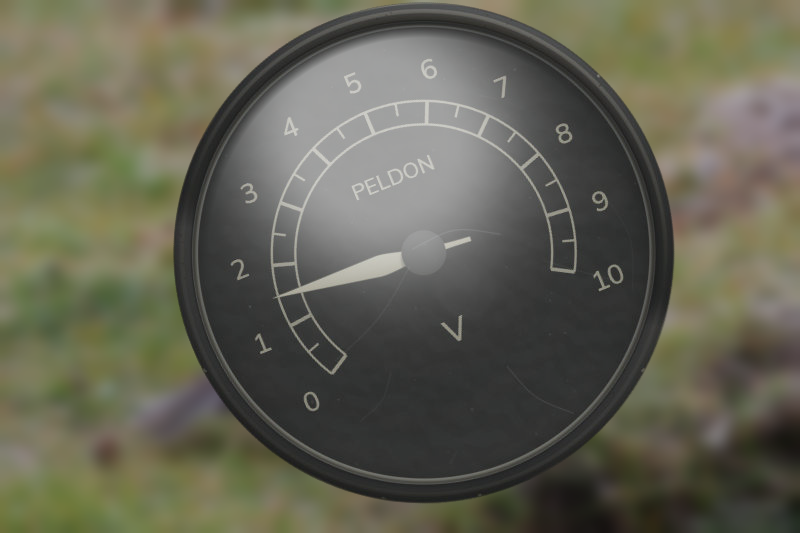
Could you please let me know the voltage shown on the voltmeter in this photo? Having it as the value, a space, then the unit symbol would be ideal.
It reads 1.5 V
